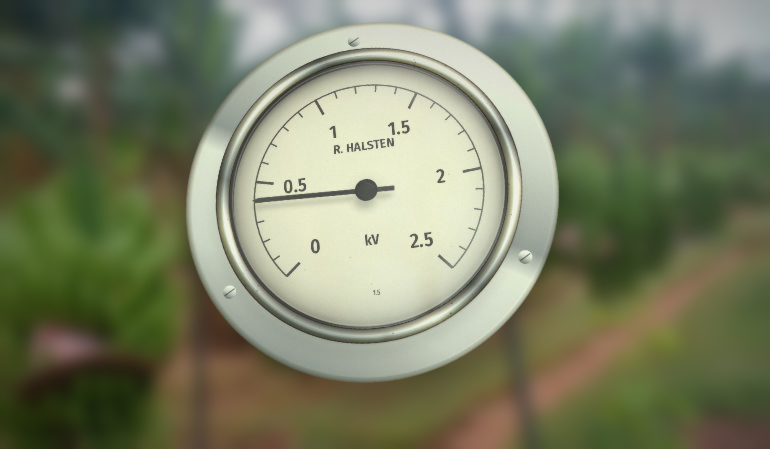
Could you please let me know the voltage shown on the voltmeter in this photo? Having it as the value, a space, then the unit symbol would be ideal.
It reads 0.4 kV
